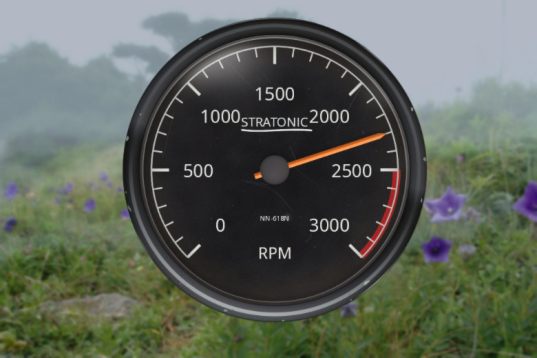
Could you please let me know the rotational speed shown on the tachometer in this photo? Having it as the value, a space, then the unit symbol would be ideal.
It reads 2300 rpm
